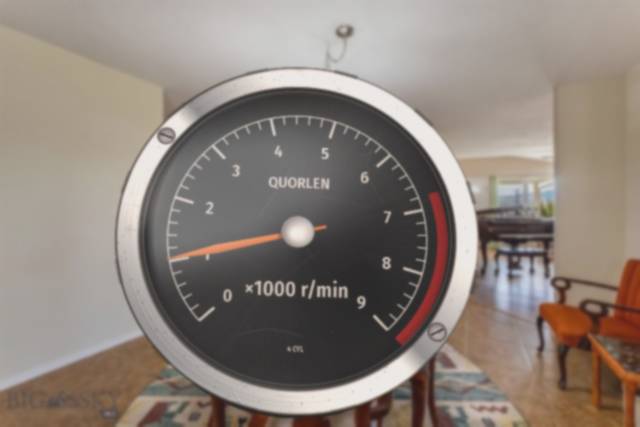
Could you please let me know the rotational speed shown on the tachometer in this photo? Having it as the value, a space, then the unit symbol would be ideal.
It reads 1000 rpm
